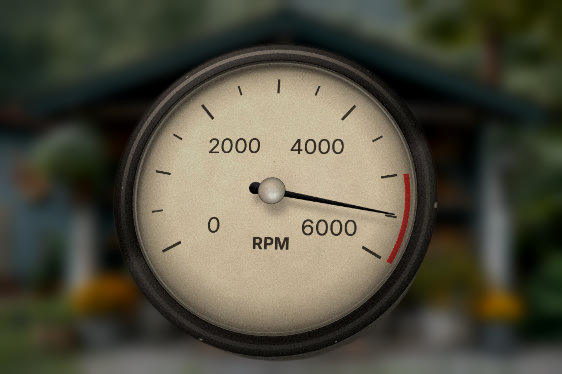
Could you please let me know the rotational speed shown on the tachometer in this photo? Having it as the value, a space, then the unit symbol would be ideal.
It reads 5500 rpm
